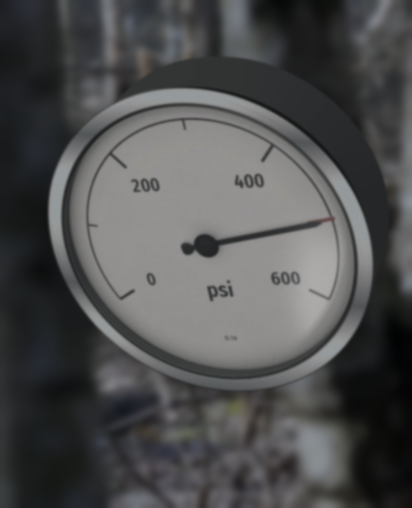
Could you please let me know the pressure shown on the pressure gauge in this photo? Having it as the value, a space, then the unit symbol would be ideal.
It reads 500 psi
